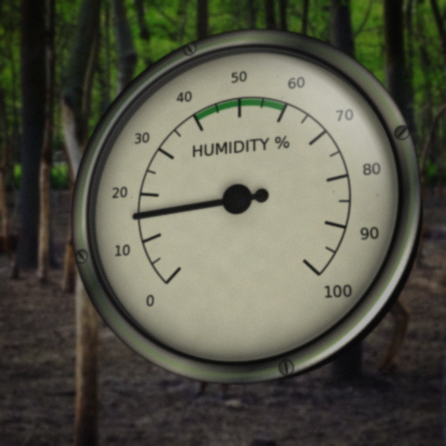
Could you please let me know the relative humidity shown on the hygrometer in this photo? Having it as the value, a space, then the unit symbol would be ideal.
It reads 15 %
